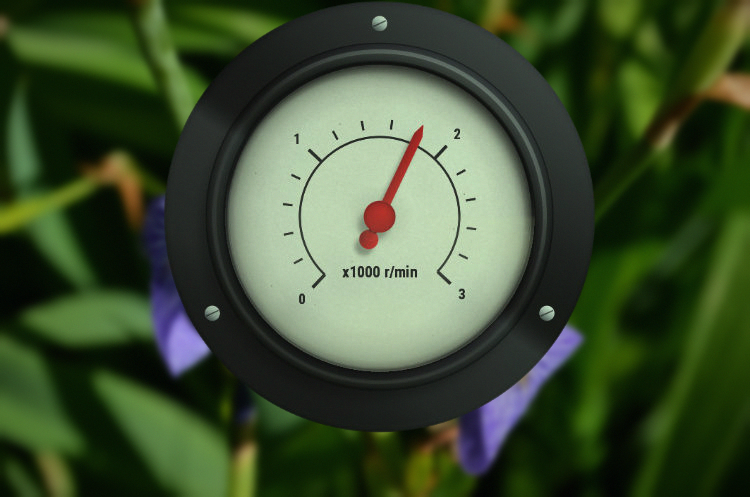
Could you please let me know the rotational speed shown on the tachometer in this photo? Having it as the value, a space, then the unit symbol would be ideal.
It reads 1800 rpm
